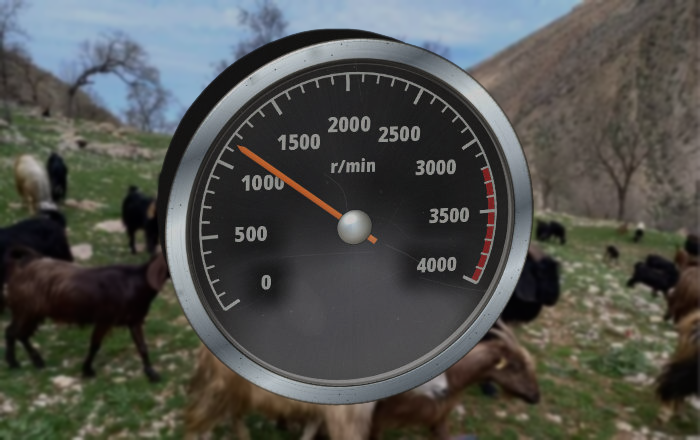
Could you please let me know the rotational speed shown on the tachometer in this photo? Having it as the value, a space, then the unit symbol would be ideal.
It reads 1150 rpm
